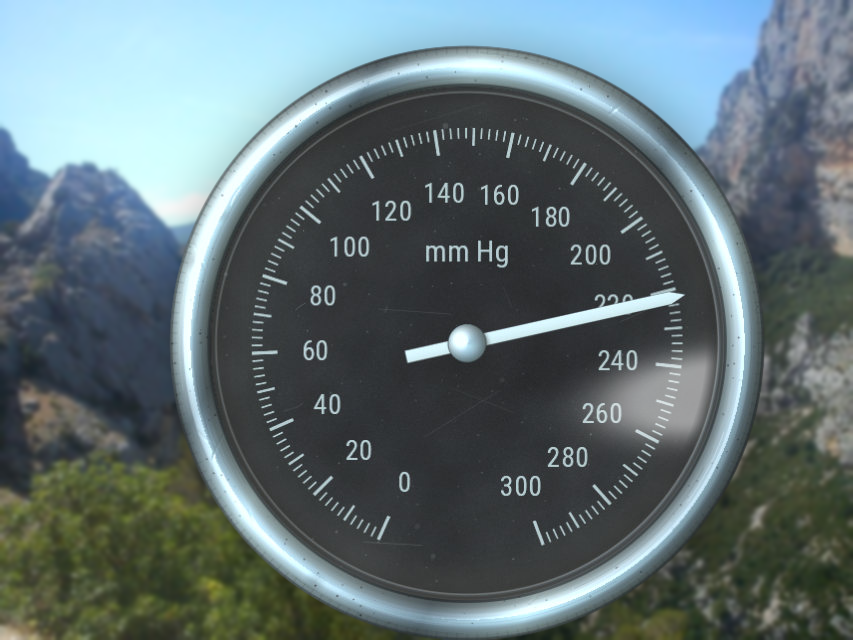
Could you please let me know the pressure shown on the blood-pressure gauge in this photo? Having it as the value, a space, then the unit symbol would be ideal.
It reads 222 mmHg
